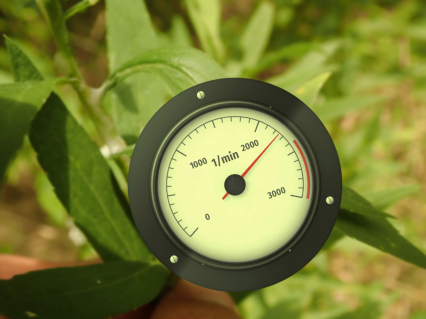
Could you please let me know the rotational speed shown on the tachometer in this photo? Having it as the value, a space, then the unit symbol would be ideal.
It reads 2250 rpm
